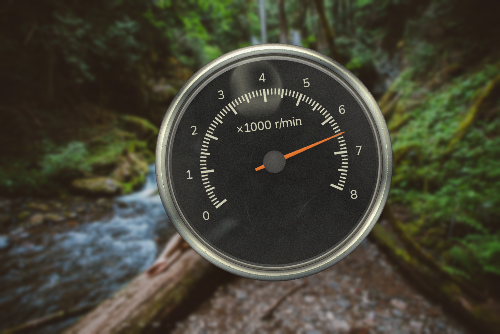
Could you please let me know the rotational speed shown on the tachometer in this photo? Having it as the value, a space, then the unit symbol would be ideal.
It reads 6500 rpm
